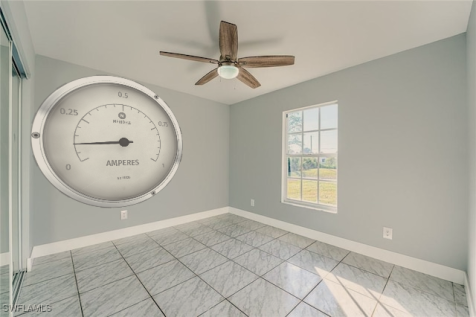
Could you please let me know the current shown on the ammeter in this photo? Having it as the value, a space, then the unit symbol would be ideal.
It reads 0.1 A
